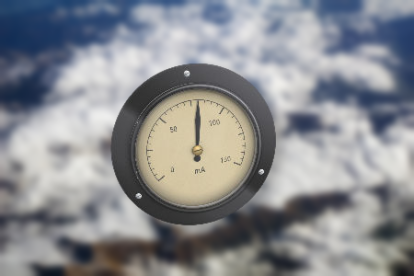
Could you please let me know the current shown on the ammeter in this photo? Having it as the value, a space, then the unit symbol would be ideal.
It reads 80 mA
